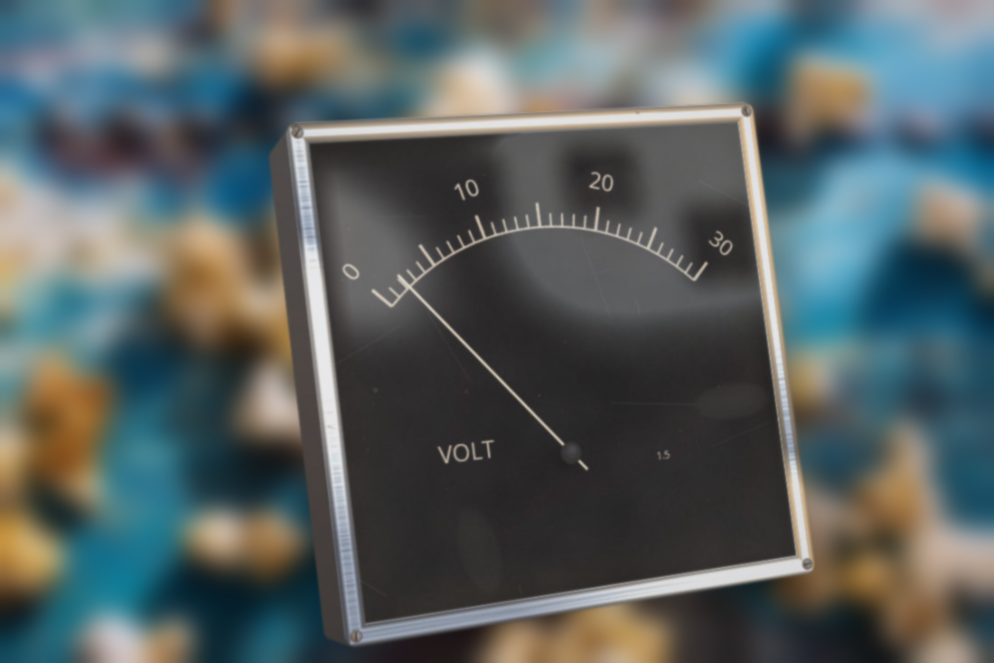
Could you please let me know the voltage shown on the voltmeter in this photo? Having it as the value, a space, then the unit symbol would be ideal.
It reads 2 V
